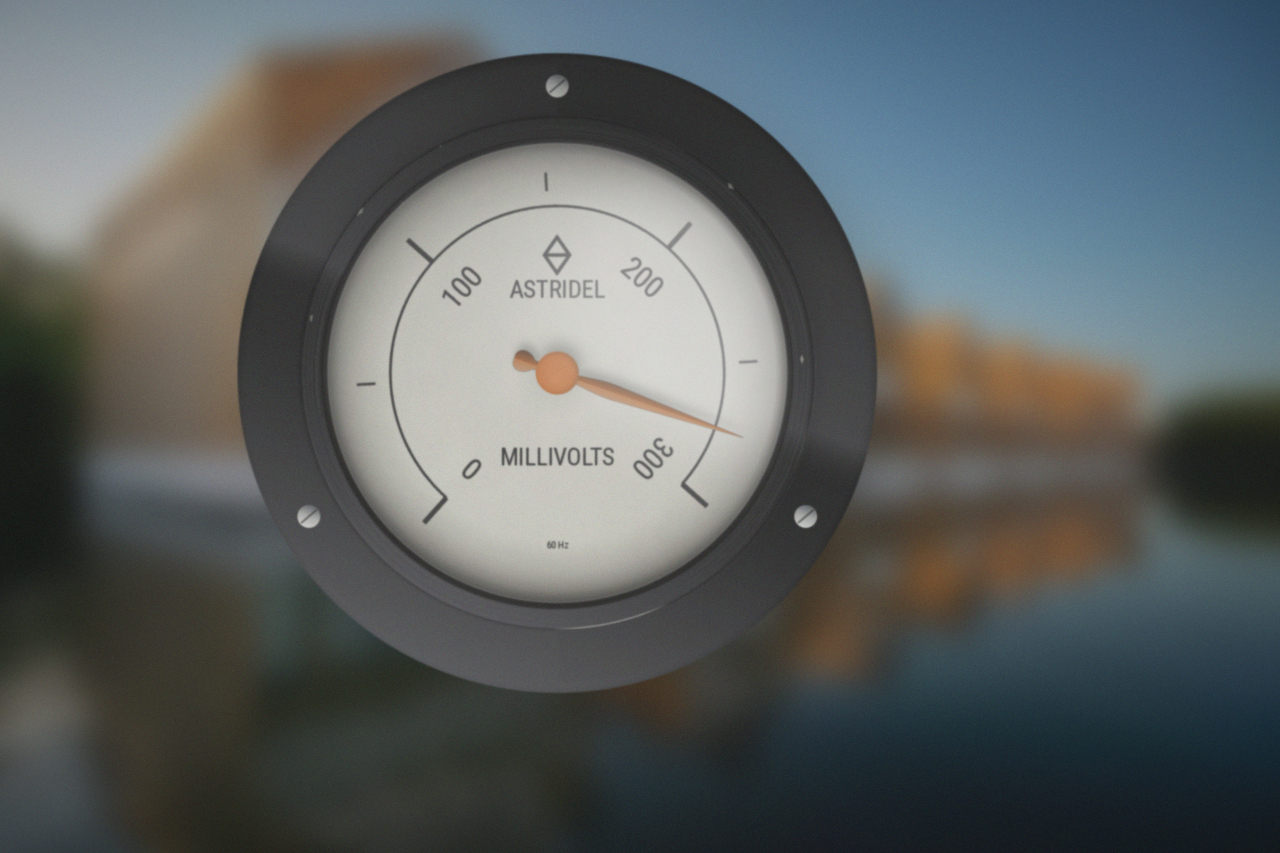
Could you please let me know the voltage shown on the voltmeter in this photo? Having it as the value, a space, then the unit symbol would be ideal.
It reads 275 mV
